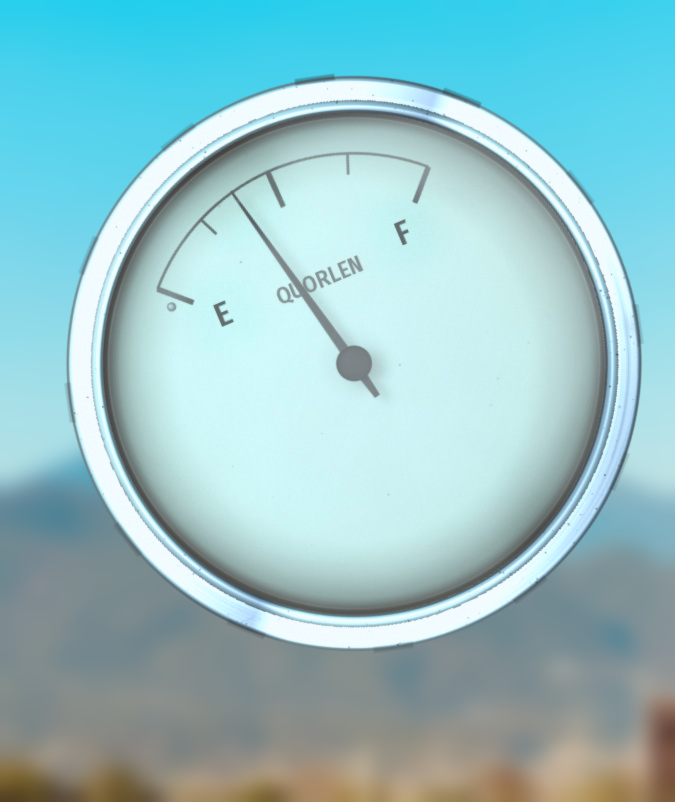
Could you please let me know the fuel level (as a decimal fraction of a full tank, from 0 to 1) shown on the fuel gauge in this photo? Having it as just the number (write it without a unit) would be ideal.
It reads 0.375
